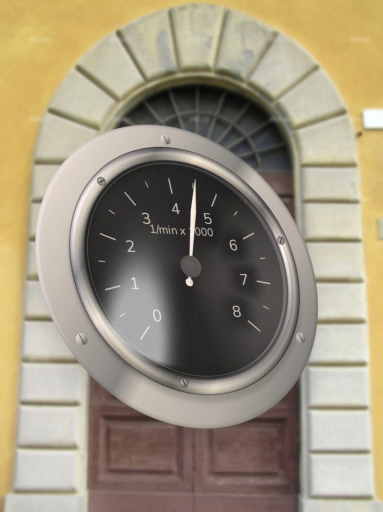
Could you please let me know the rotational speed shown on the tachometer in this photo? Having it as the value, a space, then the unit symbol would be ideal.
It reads 4500 rpm
